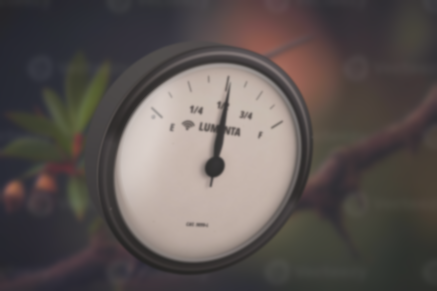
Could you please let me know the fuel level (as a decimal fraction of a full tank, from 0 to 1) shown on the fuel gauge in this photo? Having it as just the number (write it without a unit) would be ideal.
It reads 0.5
